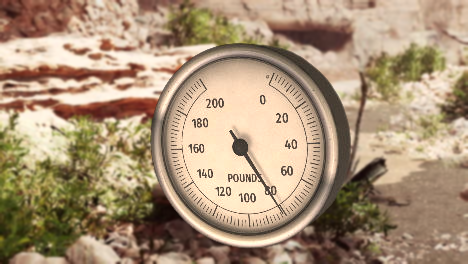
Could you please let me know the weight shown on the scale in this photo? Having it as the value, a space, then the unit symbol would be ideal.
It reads 80 lb
